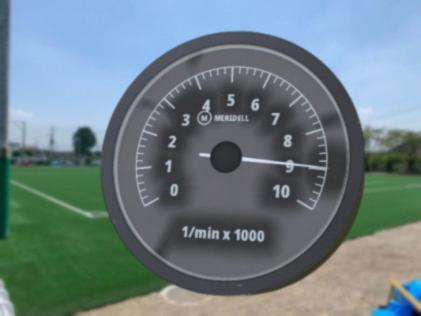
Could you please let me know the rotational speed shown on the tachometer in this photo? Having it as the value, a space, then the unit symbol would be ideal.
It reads 9000 rpm
